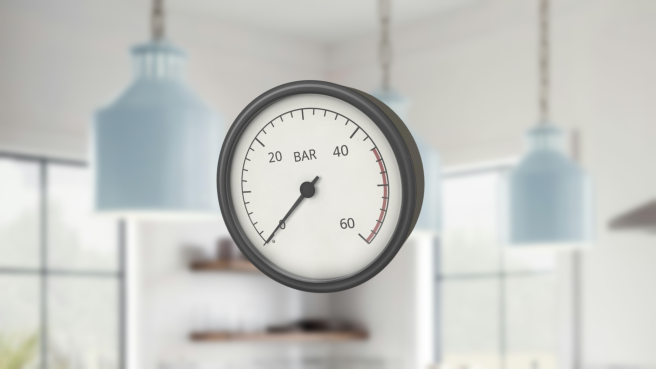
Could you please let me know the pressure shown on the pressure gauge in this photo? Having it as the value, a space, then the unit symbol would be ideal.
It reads 0 bar
